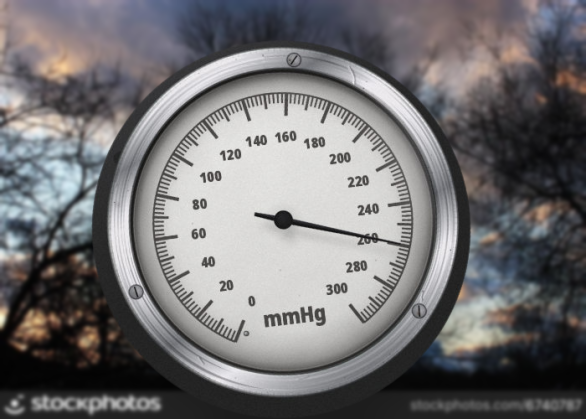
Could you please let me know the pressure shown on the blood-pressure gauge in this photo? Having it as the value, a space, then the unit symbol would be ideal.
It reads 260 mmHg
